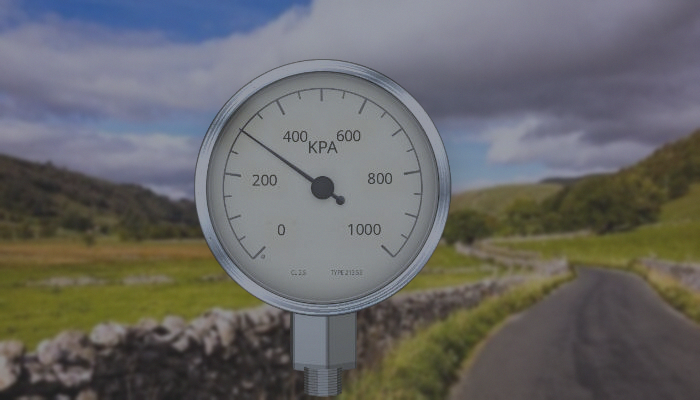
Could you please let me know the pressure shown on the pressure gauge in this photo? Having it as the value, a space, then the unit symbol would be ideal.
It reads 300 kPa
